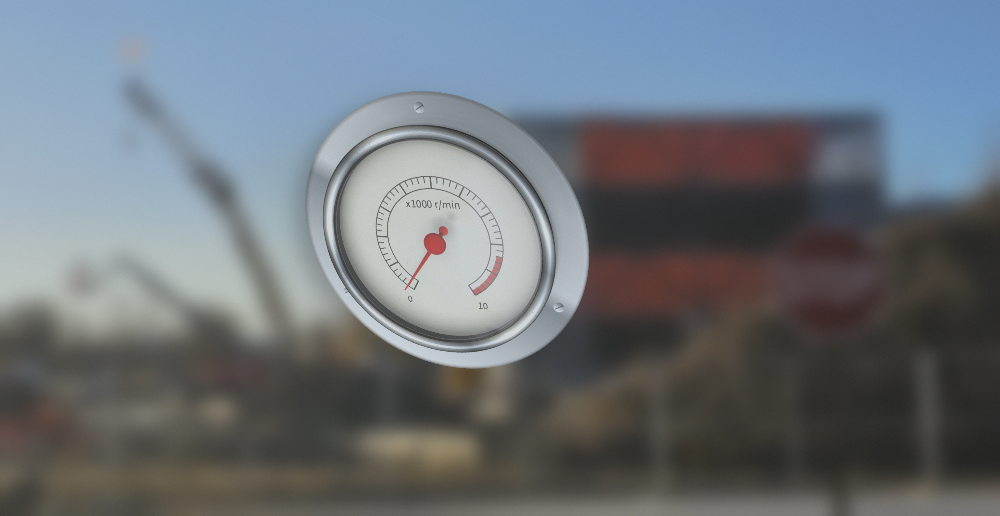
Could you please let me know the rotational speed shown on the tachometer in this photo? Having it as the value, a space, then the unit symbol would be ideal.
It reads 200 rpm
